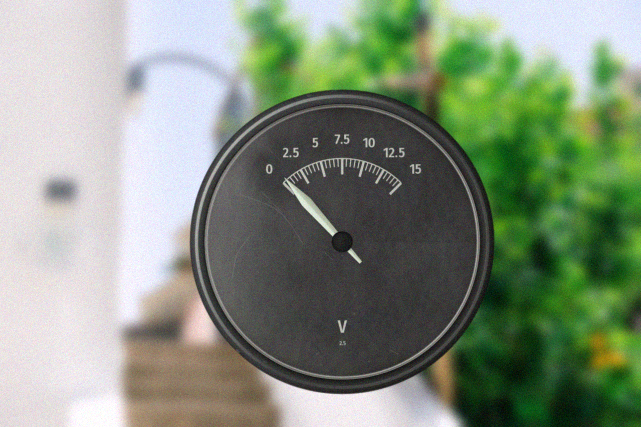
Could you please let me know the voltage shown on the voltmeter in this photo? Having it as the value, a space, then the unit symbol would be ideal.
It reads 0.5 V
